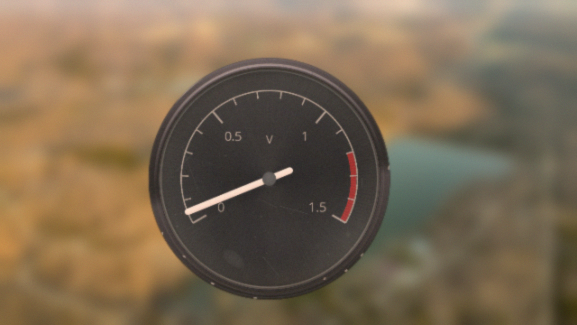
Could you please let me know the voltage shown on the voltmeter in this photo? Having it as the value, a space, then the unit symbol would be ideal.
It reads 0.05 V
